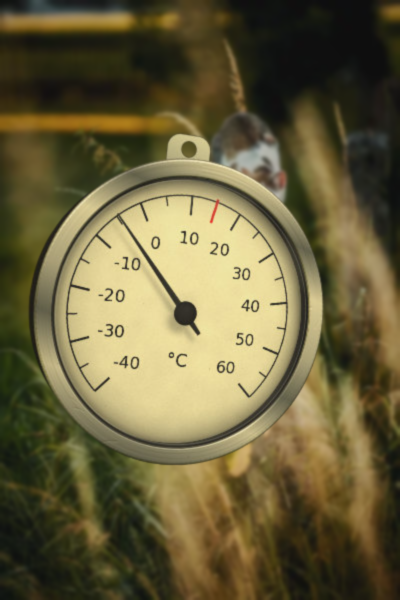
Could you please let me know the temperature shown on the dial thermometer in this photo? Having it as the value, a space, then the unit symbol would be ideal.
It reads -5 °C
